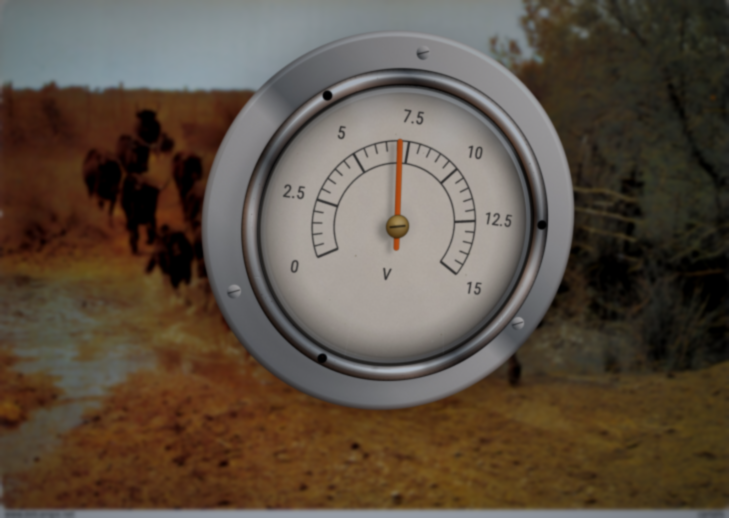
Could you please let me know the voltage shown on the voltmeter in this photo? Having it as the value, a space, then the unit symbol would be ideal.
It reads 7 V
